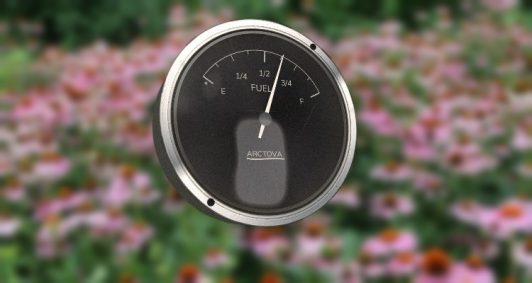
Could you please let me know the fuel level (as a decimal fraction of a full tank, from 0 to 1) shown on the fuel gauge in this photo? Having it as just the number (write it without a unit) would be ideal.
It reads 0.625
